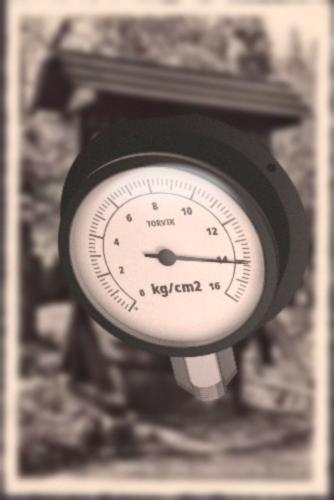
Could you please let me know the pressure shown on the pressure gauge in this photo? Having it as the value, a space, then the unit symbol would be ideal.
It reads 14 kg/cm²
